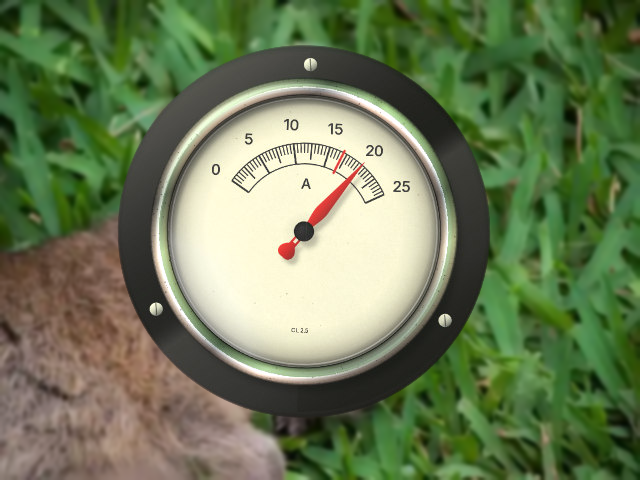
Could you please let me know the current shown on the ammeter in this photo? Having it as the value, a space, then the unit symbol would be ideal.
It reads 20 A
